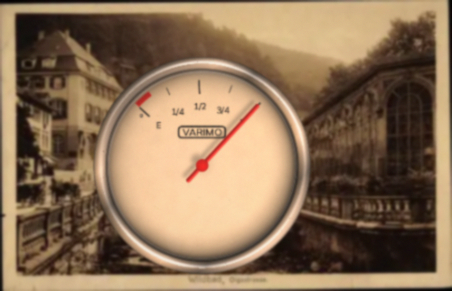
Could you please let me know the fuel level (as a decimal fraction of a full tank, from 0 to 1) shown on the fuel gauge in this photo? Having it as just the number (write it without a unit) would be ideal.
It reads 1
